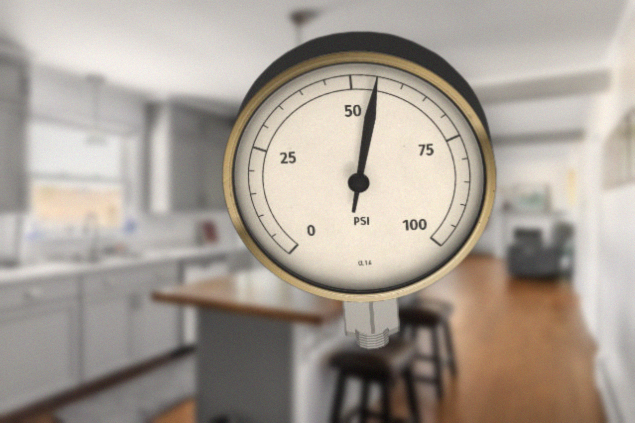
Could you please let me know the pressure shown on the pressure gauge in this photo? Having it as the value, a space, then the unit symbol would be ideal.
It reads 55 psi
